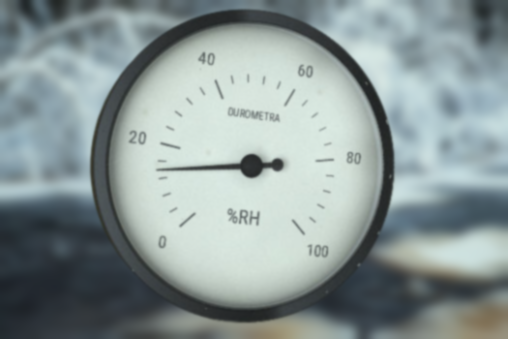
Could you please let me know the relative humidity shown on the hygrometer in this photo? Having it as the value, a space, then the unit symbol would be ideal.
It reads 14 %
